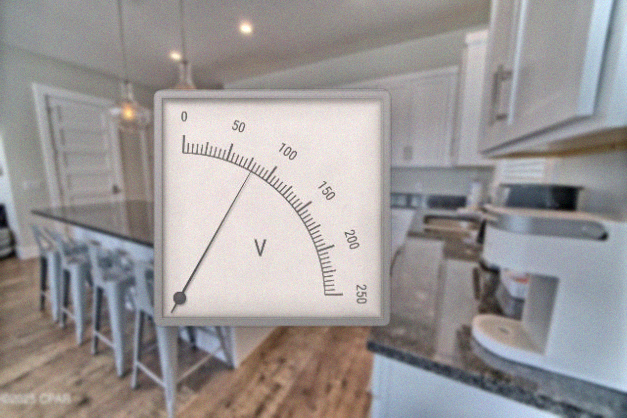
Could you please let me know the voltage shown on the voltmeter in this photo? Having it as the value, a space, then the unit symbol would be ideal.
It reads 80 V
